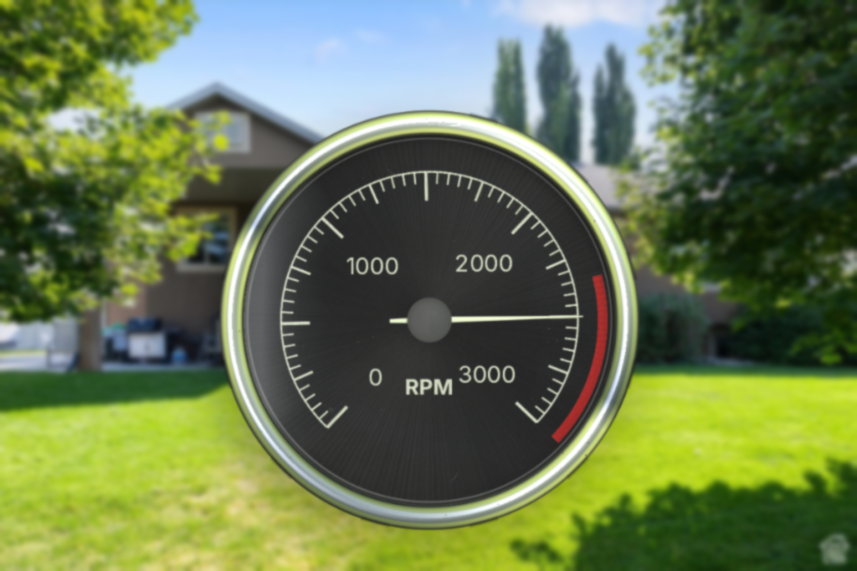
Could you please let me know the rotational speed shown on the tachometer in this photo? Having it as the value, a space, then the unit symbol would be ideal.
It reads 2500 rpm
